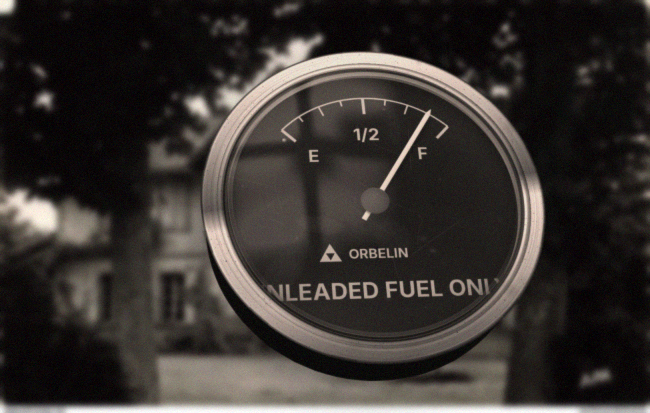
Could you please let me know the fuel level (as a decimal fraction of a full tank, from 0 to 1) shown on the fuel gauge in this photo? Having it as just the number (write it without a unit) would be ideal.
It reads 0.875
